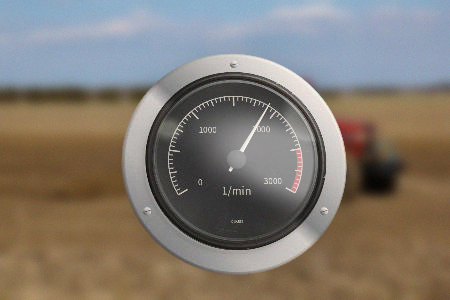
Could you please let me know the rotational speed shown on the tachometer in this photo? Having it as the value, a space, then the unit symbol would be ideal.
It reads 1900 rpm
